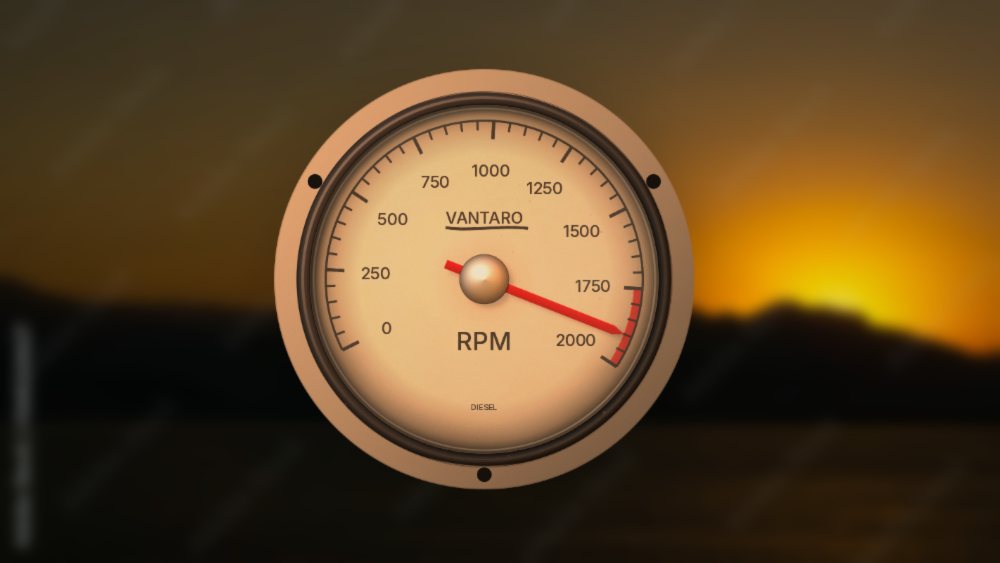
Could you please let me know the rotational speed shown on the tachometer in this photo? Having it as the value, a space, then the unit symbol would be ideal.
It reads 1900 rpm
